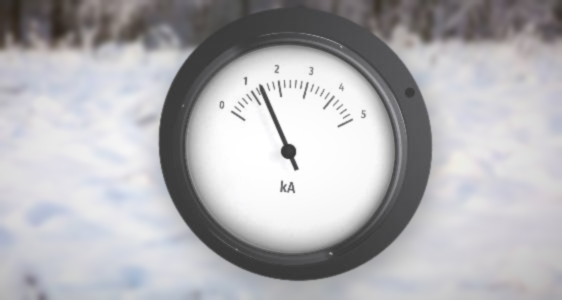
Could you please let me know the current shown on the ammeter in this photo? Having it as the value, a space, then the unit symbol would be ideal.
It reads 1.4 kA
